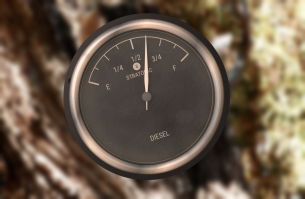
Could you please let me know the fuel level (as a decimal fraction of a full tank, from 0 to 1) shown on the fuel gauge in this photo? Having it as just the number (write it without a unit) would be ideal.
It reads 0.625
